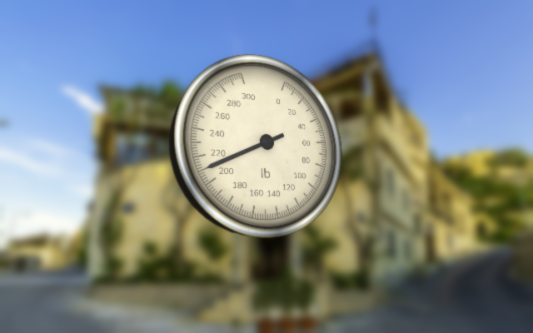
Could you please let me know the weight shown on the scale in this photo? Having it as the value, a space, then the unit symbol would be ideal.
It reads 210 lb
